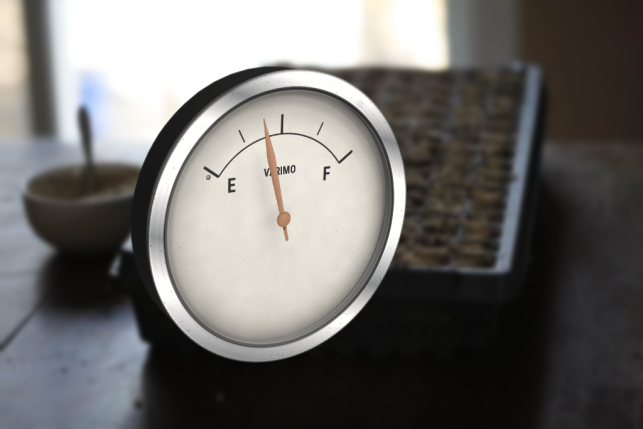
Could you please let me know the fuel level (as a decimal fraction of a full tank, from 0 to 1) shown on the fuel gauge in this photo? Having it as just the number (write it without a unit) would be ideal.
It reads 0.375
